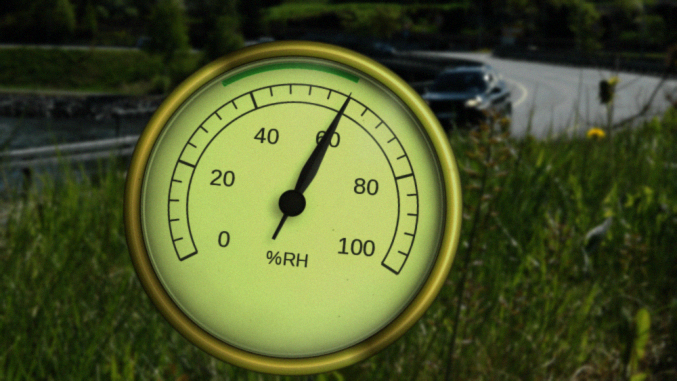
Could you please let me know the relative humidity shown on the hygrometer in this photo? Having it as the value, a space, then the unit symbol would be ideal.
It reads 60 %
